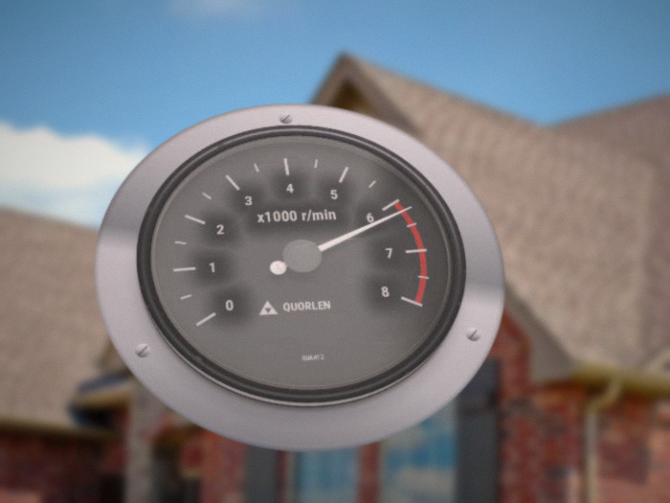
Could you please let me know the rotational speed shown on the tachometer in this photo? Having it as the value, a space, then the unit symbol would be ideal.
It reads 6250 rpm
